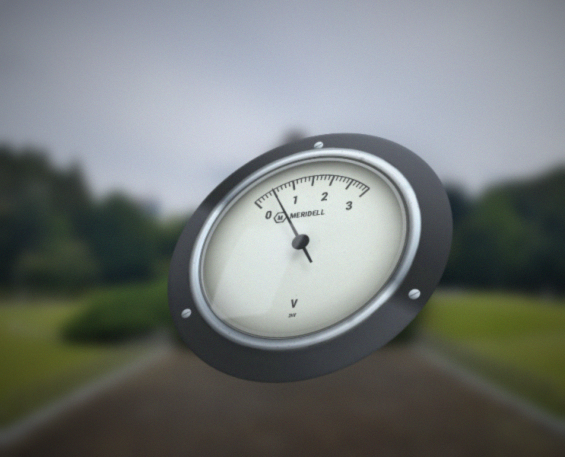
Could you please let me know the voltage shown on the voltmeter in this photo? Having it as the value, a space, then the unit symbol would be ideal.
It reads 0.5 V
